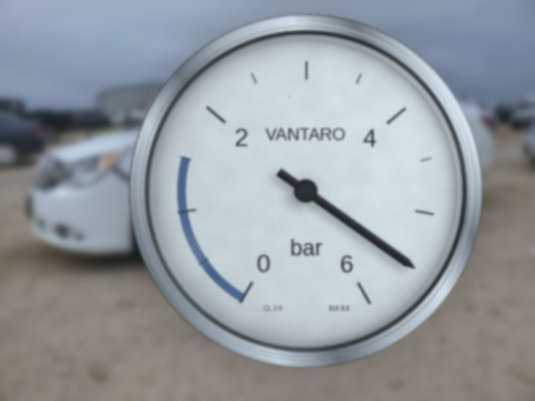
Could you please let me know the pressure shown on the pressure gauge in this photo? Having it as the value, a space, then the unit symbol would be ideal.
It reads 5.5 bar
